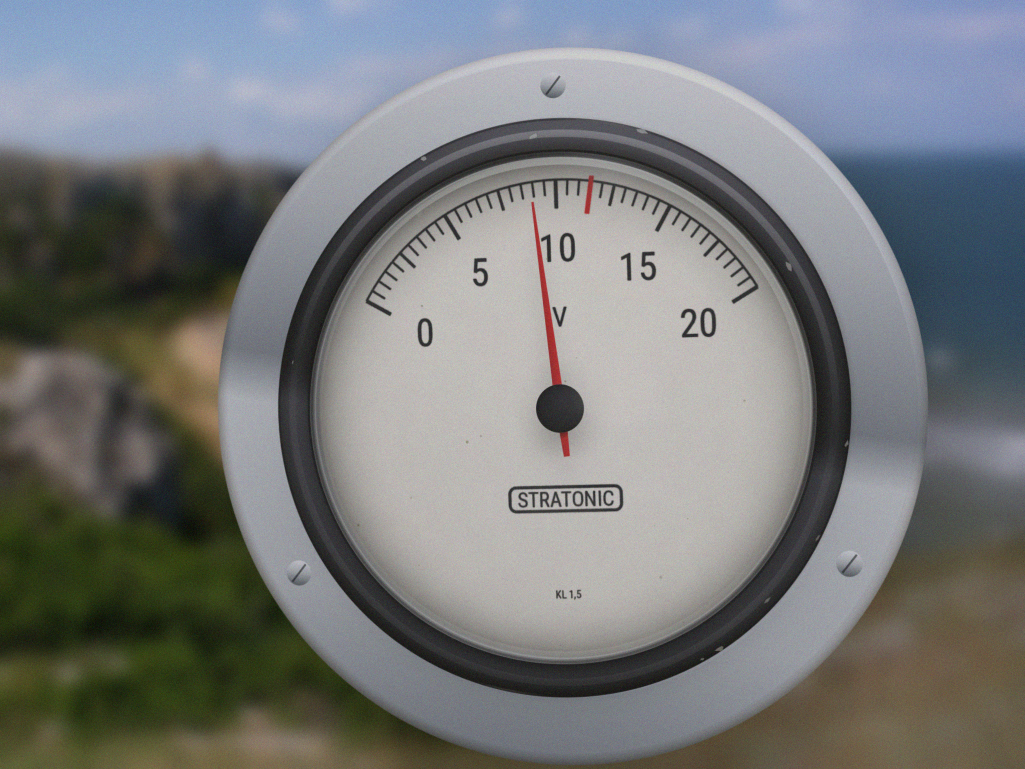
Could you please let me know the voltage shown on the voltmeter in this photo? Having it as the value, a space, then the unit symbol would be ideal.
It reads 9 V
